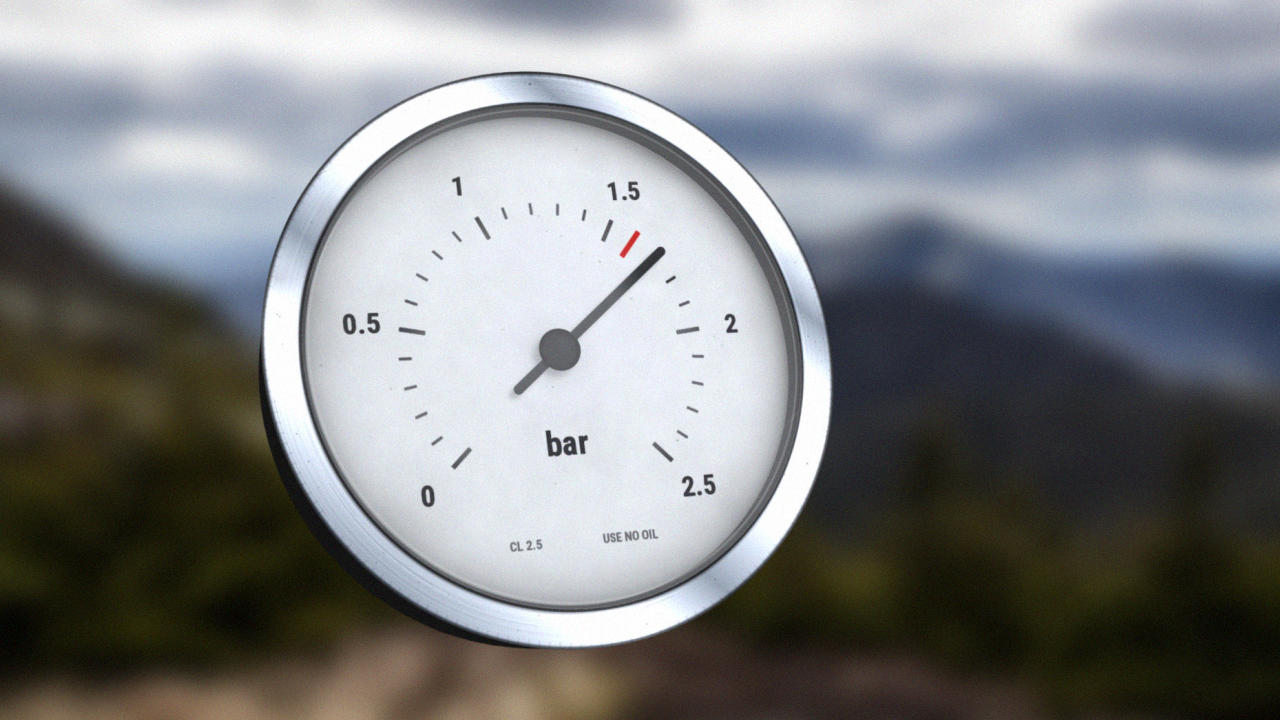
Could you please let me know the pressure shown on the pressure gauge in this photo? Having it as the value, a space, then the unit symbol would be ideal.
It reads 1.7 bar
